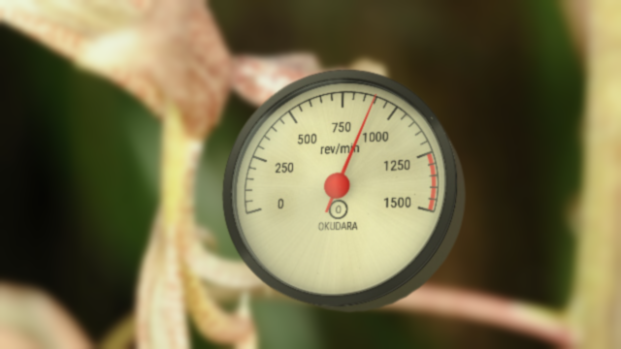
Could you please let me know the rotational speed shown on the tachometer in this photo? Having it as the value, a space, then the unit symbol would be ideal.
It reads 900 rpm
